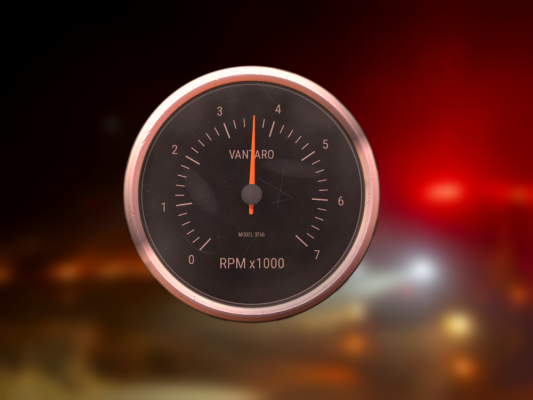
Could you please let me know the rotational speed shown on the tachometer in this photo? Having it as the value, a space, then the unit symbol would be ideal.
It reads 3600 rpm
